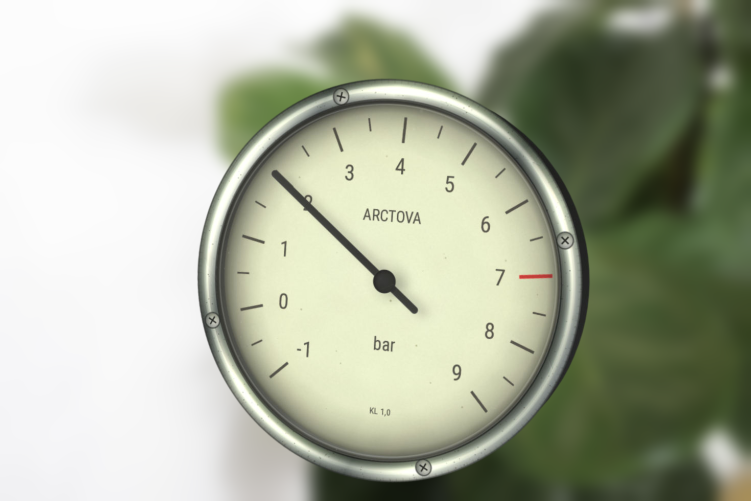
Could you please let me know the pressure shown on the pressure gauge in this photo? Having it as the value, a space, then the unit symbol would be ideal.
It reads 2 bar
